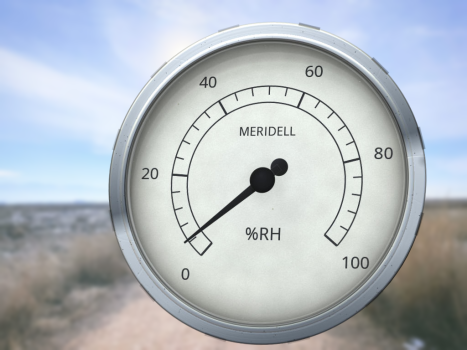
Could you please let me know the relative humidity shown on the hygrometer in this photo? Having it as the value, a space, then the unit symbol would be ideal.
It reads 4 %
